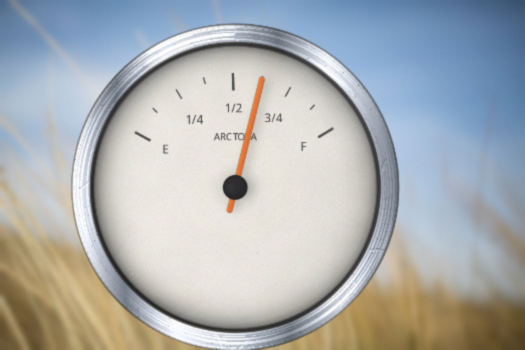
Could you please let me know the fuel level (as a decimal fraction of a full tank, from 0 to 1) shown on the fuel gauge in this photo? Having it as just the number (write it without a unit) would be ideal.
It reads 0.625
